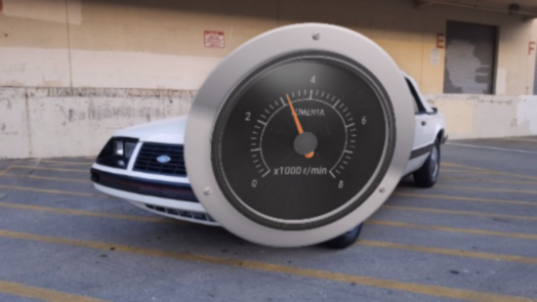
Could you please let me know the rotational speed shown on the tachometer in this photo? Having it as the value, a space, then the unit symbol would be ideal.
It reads 3200 rpm
